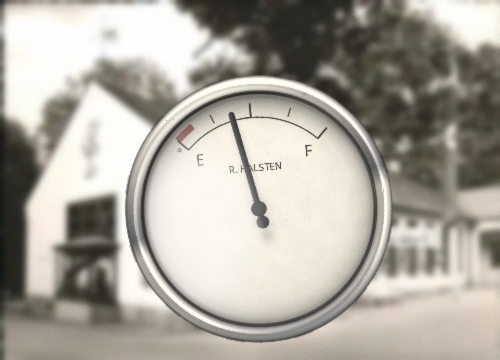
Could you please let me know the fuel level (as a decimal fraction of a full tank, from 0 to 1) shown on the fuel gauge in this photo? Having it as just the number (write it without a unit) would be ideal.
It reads 0.375
